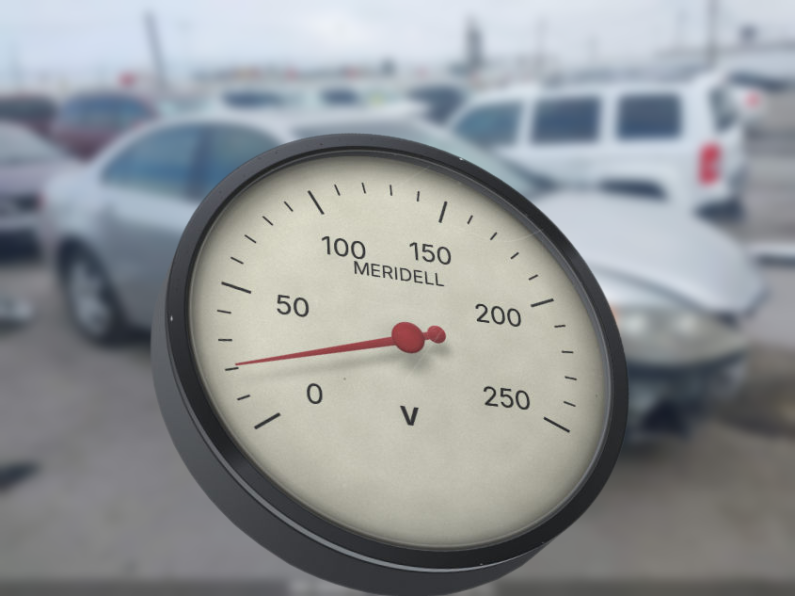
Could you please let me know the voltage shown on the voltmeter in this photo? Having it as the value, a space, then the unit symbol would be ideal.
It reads 20 V
